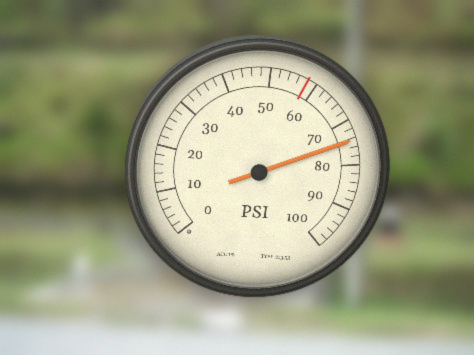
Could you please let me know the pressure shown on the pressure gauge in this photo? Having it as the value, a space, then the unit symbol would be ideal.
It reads 74 psi
